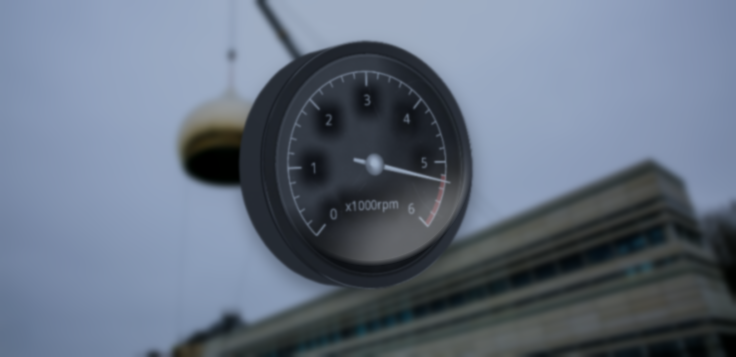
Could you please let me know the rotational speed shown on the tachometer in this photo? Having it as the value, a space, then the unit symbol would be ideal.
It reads 5300 rpm
